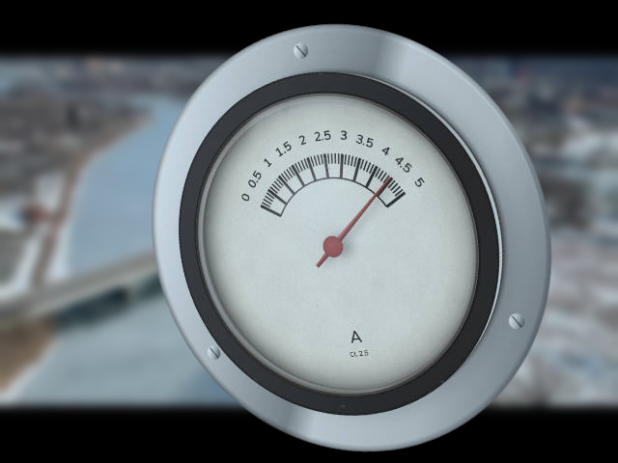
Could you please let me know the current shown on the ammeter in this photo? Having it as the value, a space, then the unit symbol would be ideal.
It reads 4.5 A
